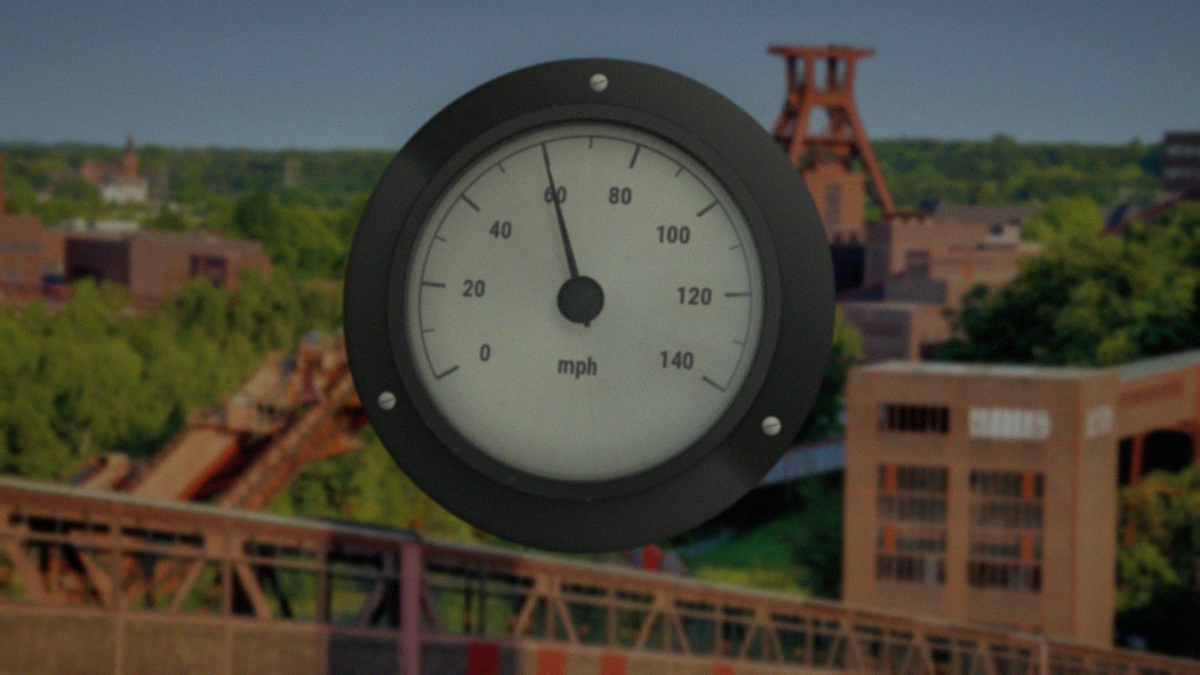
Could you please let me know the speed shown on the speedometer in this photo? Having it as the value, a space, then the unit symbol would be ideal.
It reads 60 mph
